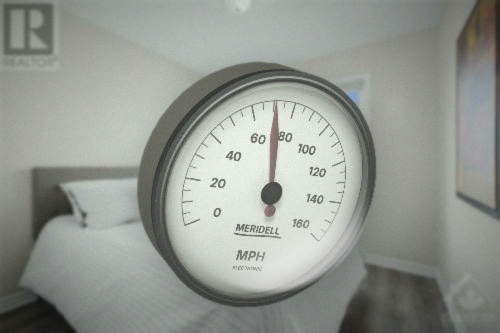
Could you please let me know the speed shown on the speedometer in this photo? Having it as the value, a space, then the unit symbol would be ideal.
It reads 70 mph
